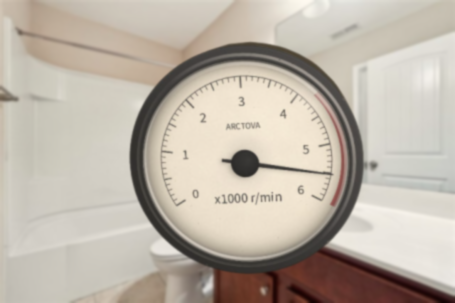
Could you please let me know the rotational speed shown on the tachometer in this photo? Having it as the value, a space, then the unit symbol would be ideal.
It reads 5500 rpm
